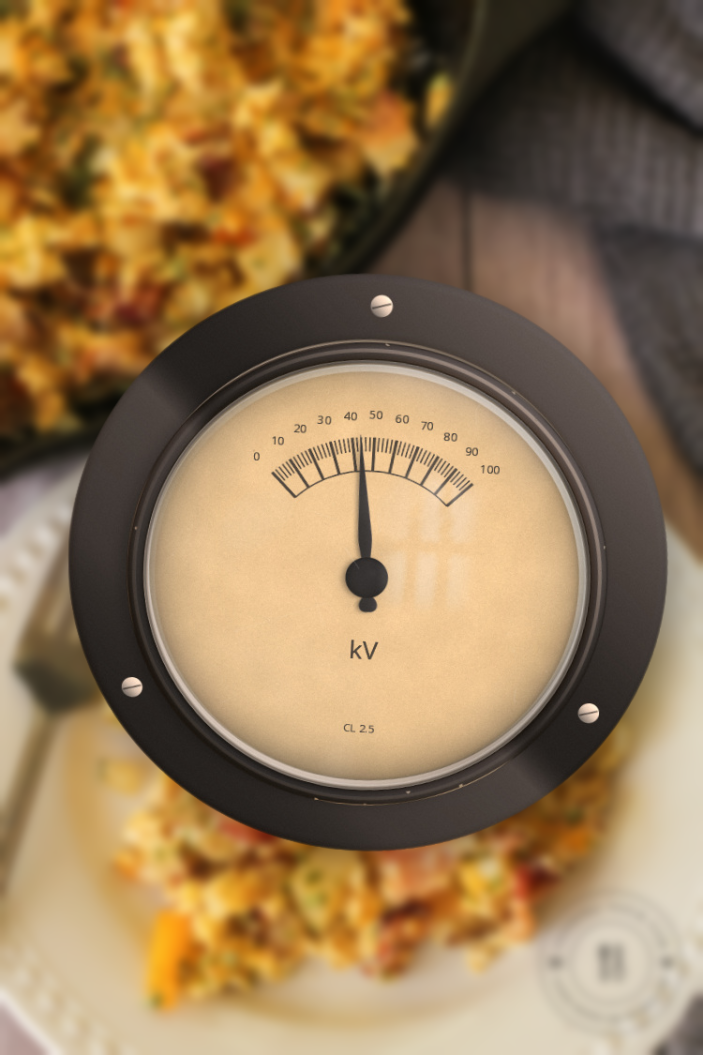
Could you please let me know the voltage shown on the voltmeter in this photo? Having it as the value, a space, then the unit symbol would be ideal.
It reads 44 kV
